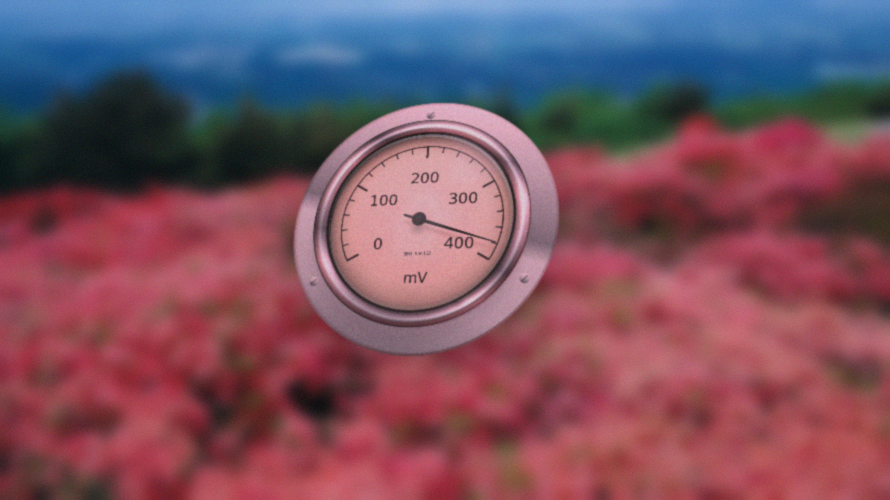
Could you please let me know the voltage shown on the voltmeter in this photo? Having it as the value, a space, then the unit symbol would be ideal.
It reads 380 mV
